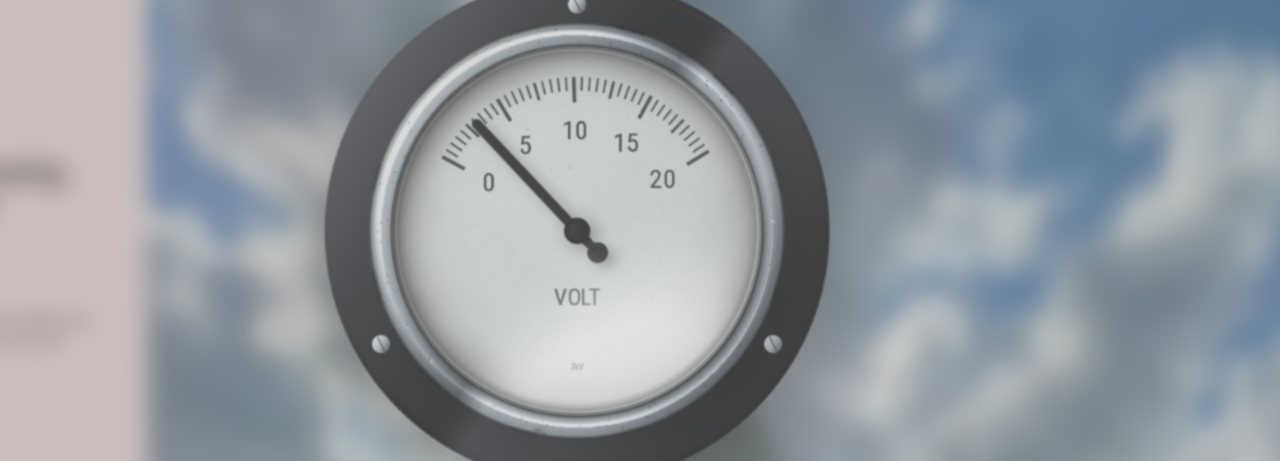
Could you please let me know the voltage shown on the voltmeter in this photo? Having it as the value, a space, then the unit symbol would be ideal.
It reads 3 V
